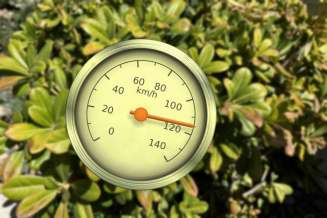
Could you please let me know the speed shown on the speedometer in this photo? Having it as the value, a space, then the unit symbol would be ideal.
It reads 115 km/h
